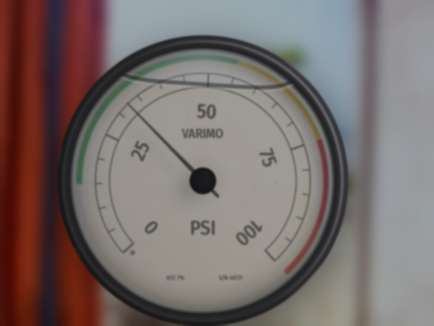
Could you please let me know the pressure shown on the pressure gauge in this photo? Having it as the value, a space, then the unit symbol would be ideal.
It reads 32.5 psi
